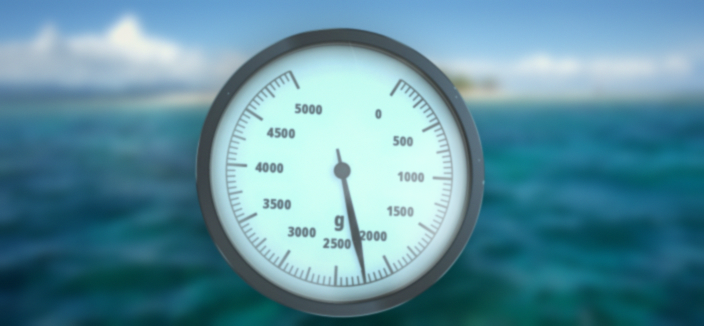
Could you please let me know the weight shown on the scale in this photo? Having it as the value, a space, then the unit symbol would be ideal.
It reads 2250 g
